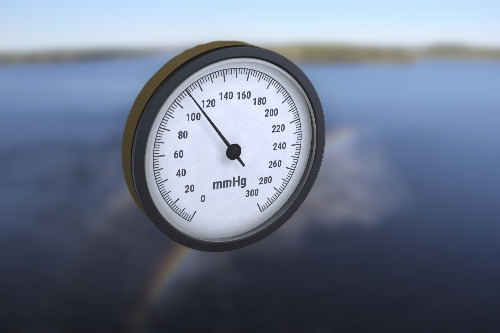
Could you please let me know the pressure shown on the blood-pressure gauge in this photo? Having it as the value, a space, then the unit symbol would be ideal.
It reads 110 mmHg
